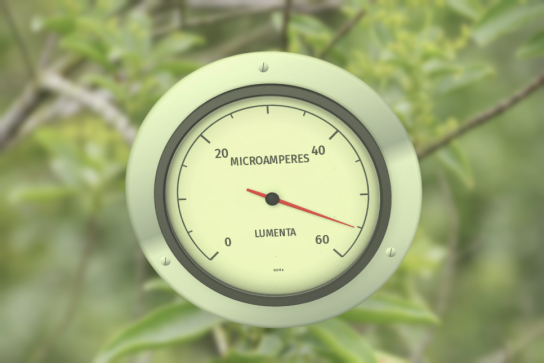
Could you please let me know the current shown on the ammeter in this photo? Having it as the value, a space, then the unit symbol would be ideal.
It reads 55 µA
